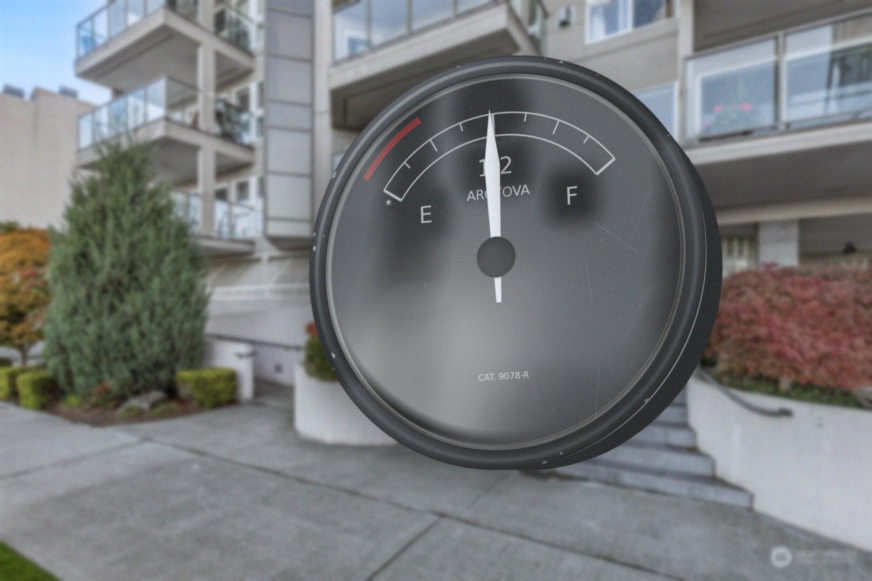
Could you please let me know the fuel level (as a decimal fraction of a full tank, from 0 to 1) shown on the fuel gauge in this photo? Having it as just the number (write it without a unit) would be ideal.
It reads 0.5
